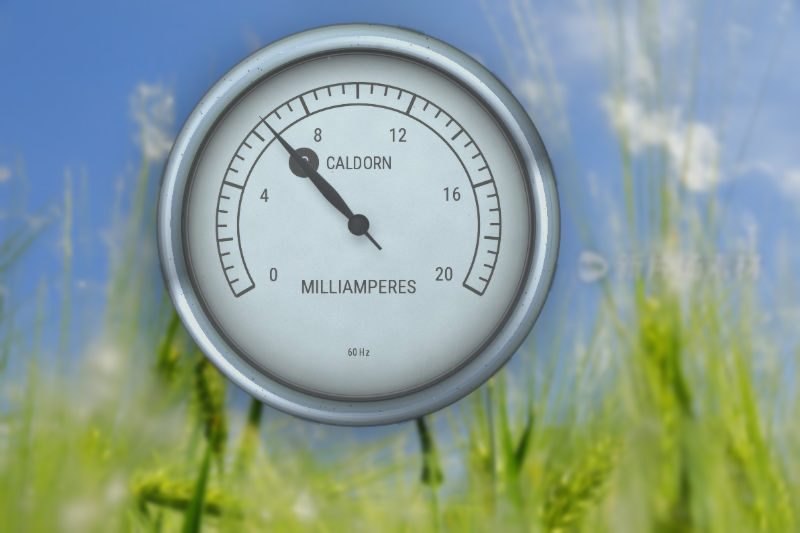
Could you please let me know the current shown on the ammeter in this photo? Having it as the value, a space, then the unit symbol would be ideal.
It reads 6.5 mA
